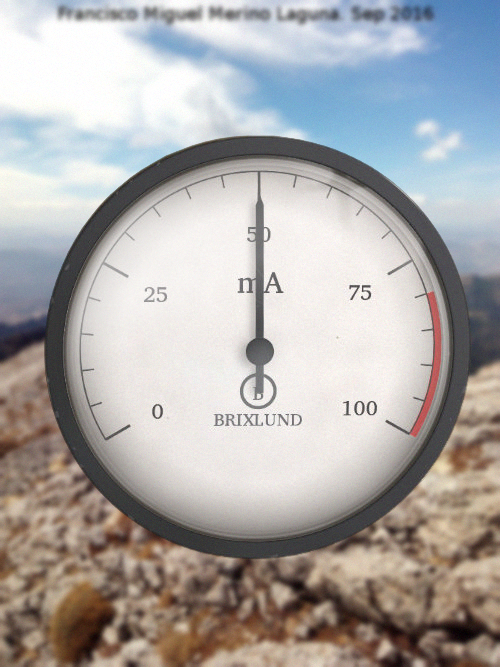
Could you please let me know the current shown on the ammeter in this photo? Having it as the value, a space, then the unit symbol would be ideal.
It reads 50 mA
